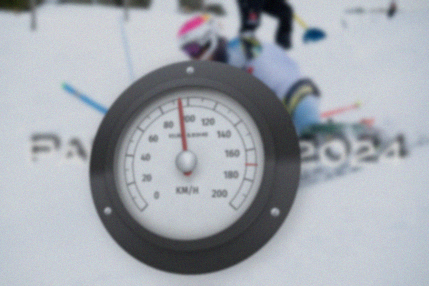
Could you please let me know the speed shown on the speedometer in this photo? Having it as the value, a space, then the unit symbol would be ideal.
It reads 95 km/h
